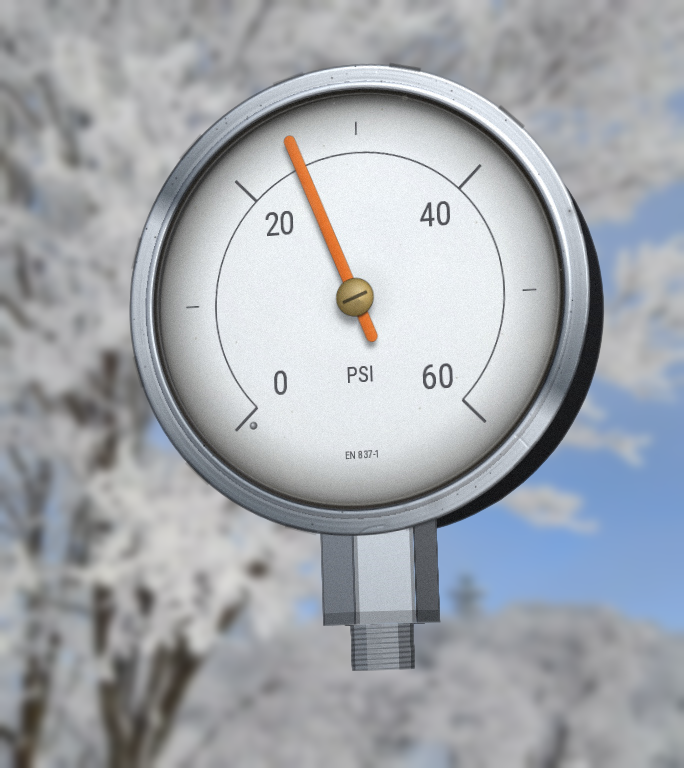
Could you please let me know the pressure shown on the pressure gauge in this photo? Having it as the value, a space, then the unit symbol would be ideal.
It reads 25 psi
